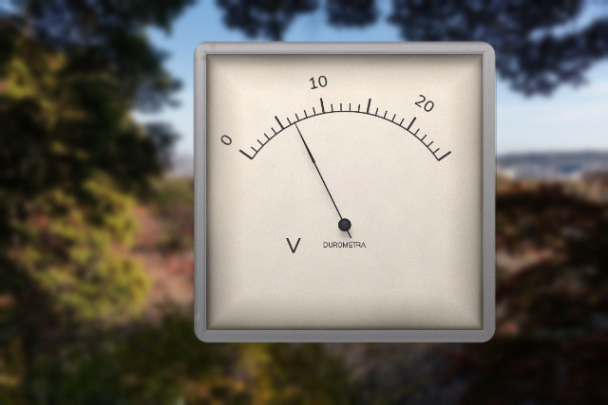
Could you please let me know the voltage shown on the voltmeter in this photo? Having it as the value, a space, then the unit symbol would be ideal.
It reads 6.5 V
